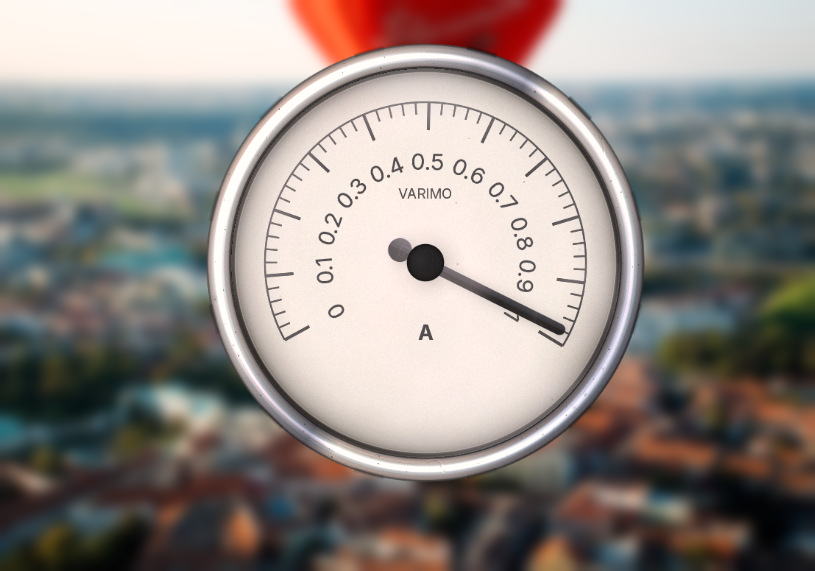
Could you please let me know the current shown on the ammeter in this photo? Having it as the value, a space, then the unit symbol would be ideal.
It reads 0.98 A
